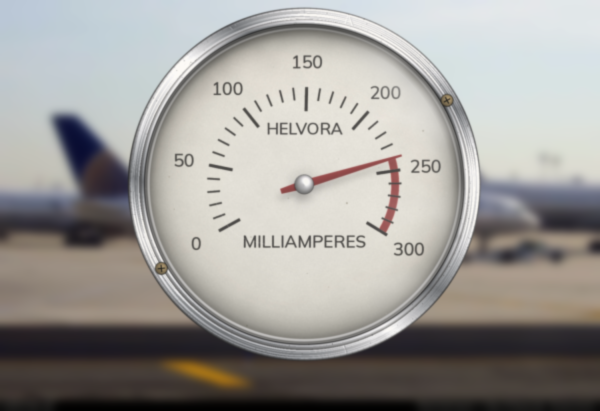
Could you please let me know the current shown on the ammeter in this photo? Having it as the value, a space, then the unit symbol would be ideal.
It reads 240 mA
